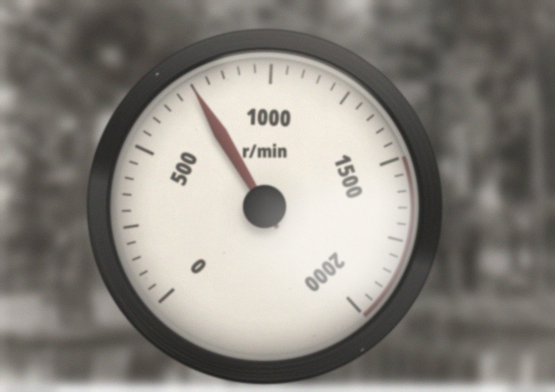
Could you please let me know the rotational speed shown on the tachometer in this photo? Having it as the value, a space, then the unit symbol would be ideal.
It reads 750 rpm
